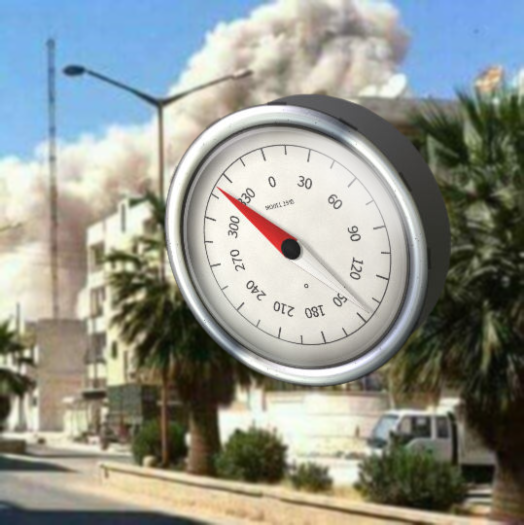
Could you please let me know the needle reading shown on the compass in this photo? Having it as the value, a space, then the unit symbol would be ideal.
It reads 322.5 °
